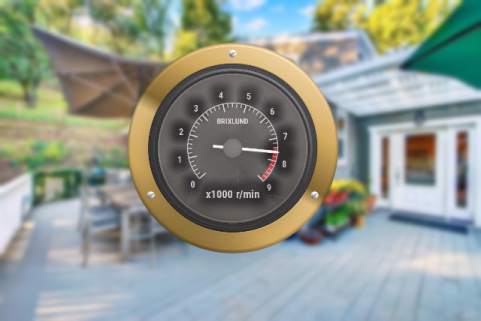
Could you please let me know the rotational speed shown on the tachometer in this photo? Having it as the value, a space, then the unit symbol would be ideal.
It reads 7600 rpm
